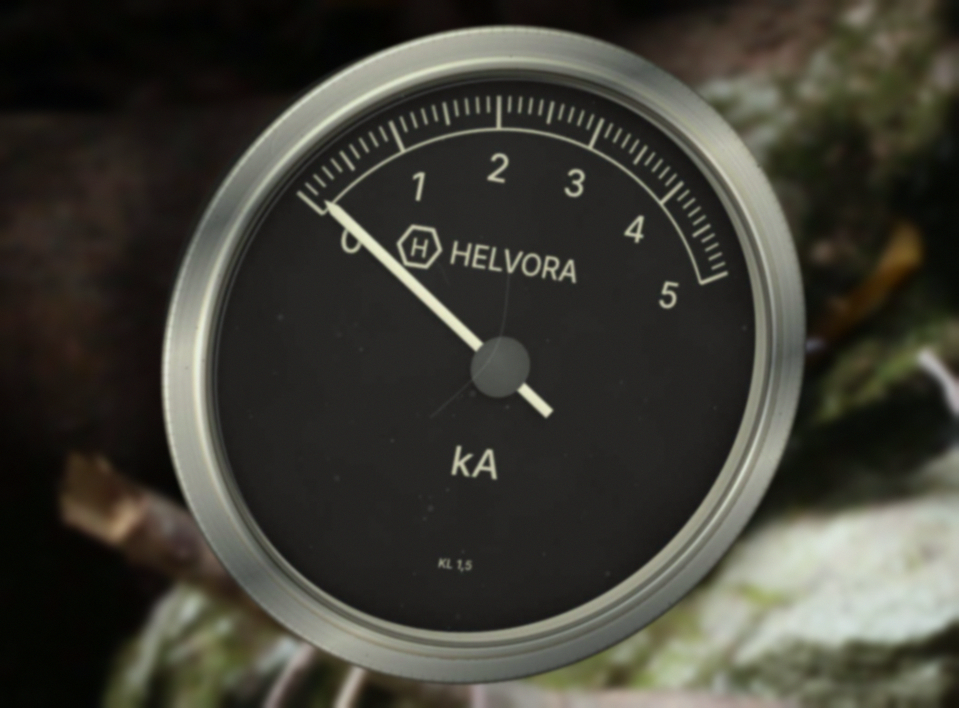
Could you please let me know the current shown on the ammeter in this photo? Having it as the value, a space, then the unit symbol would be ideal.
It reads 0.1 kA
